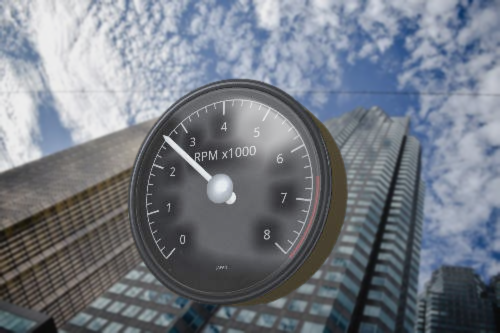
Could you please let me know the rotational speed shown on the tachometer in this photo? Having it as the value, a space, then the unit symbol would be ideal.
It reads 2600 rpm
